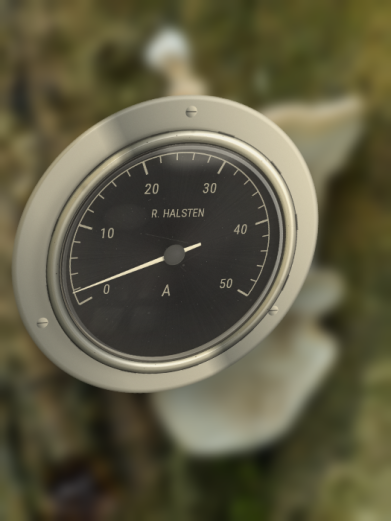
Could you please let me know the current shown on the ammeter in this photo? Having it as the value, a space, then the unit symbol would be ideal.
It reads 2 A
